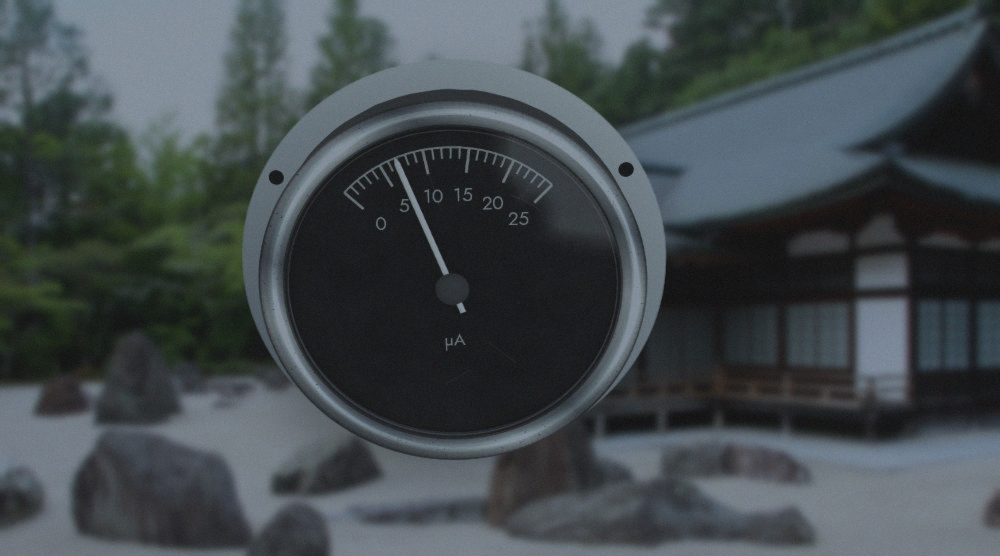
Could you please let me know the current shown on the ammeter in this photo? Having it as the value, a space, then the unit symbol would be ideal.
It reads 7 µA
